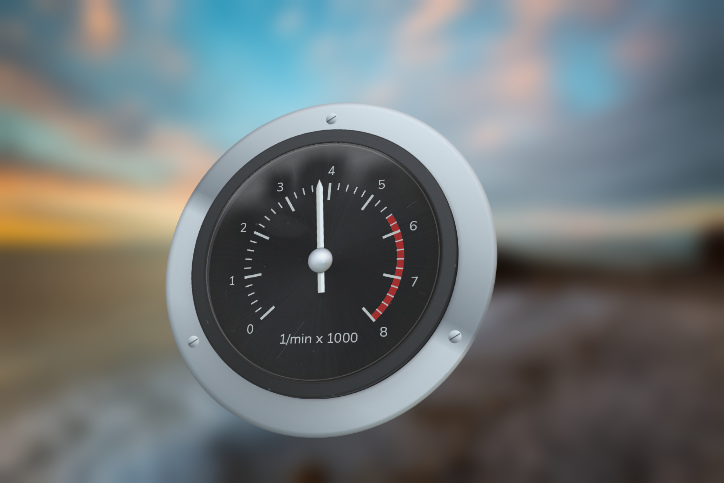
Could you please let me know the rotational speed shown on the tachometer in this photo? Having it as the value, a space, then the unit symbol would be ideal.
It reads 3800 rpm
